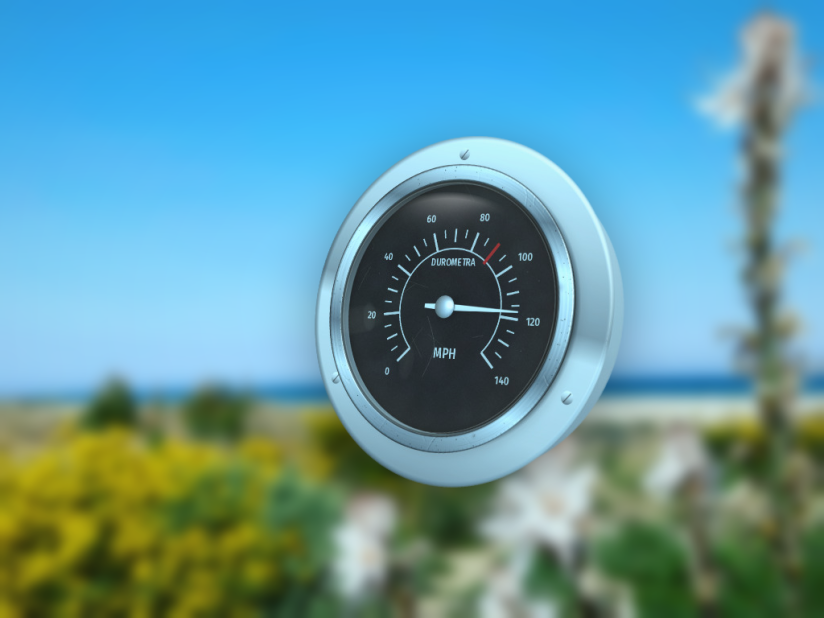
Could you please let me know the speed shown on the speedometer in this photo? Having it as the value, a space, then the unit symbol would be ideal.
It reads 117.5 mph
